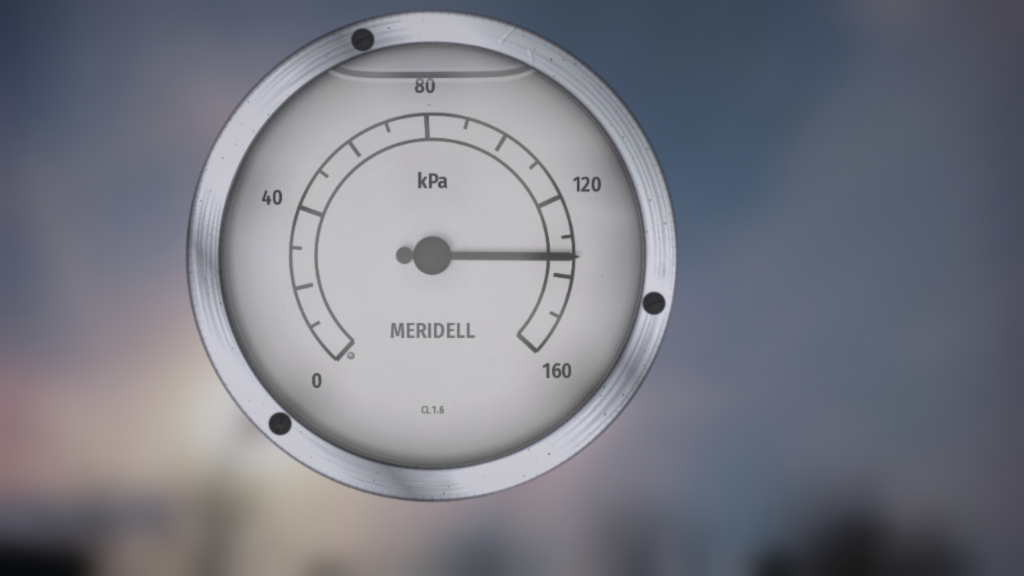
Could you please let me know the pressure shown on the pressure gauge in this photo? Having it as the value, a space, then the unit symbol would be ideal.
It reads 135 kPa
